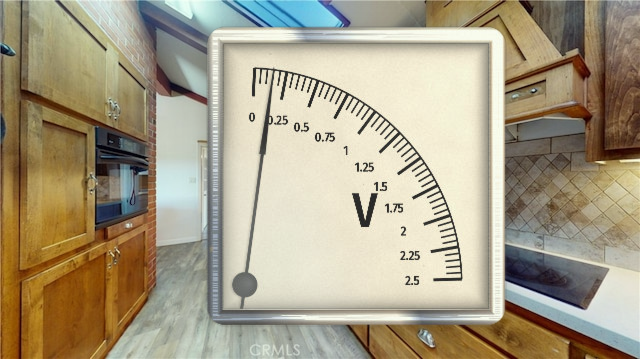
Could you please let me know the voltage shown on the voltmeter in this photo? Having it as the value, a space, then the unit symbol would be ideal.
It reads 0.15 V
